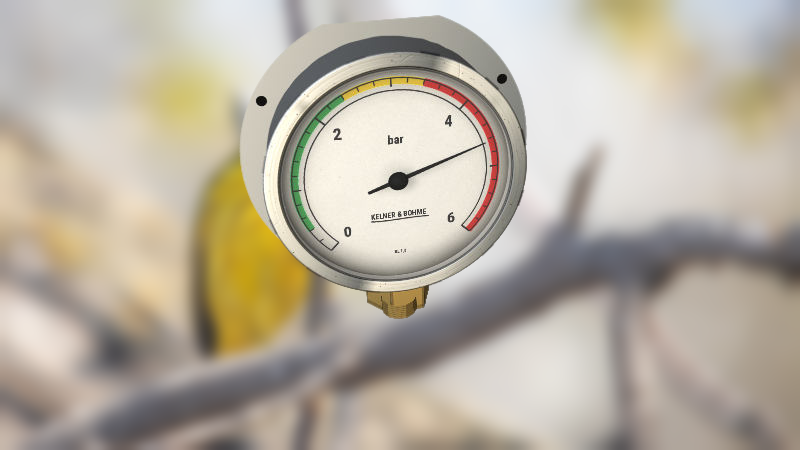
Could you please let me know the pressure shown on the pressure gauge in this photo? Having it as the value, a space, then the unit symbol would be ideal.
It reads 4.6 bar
